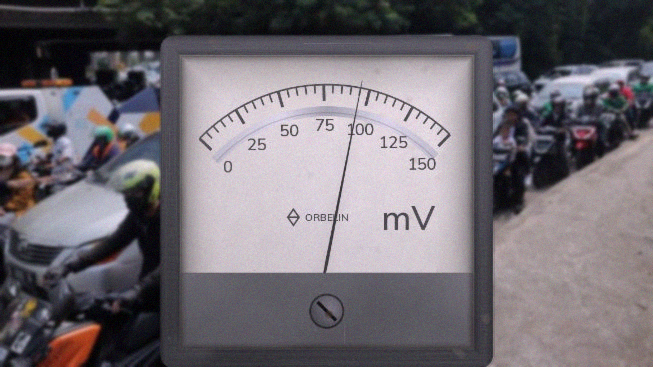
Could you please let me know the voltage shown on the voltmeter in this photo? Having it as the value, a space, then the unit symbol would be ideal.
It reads 95 mV
